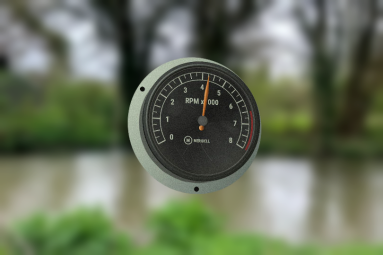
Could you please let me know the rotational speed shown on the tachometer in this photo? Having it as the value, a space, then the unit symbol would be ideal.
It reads 4250 rpm
